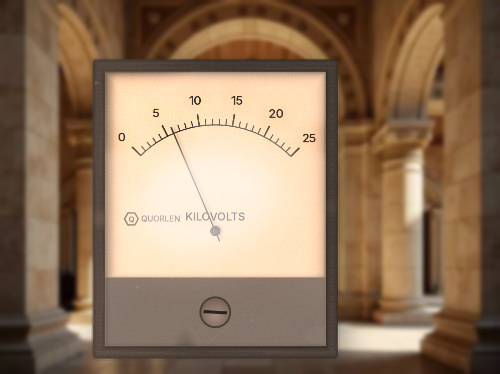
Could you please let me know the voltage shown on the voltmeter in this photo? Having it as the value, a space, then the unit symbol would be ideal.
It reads 6 kV
